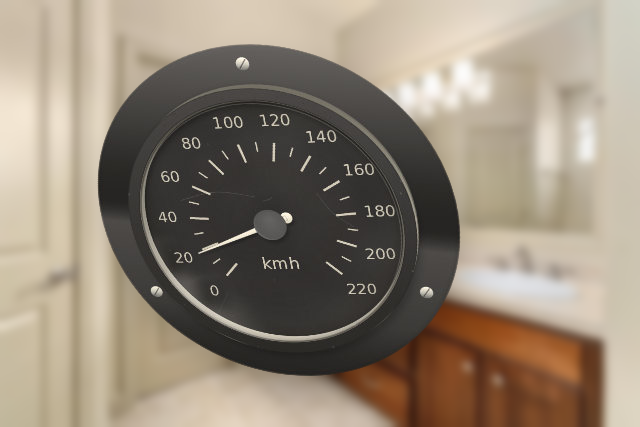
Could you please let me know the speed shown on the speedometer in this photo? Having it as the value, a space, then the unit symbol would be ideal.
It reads 20 km/h
